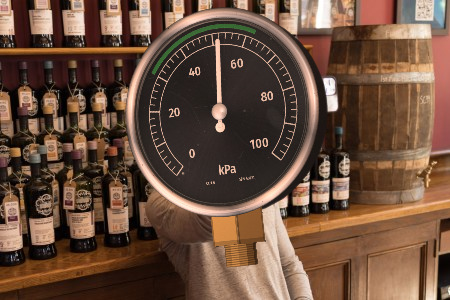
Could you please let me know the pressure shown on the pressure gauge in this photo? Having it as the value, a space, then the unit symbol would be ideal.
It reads 52 kPa
